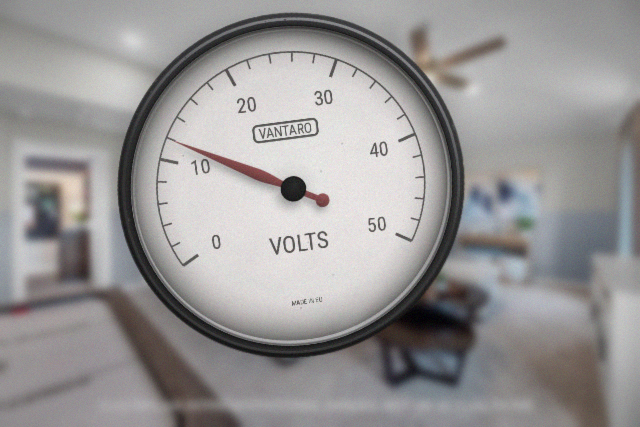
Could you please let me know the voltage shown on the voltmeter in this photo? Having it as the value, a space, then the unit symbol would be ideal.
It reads 12 V
